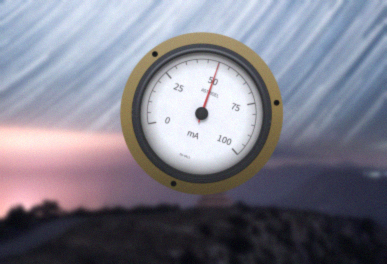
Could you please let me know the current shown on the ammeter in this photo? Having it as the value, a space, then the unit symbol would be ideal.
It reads 50 mA
